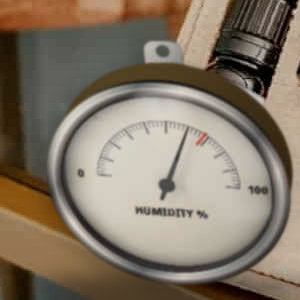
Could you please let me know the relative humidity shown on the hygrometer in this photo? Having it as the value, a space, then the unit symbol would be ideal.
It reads 60 %
